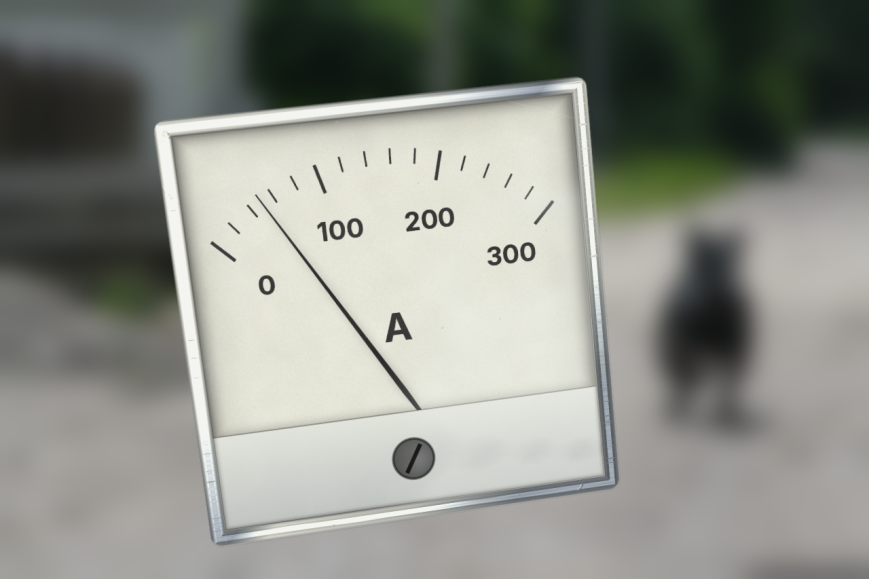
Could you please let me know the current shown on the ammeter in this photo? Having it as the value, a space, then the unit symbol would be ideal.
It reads 50 A
